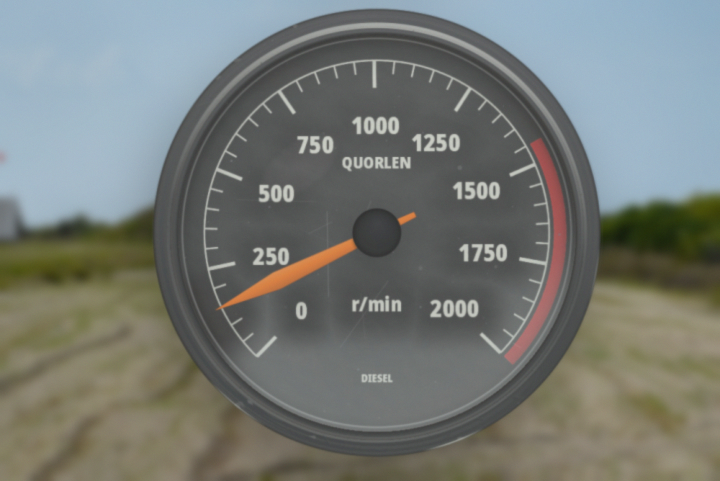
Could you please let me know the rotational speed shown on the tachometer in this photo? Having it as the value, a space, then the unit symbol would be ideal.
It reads 150 rpm
